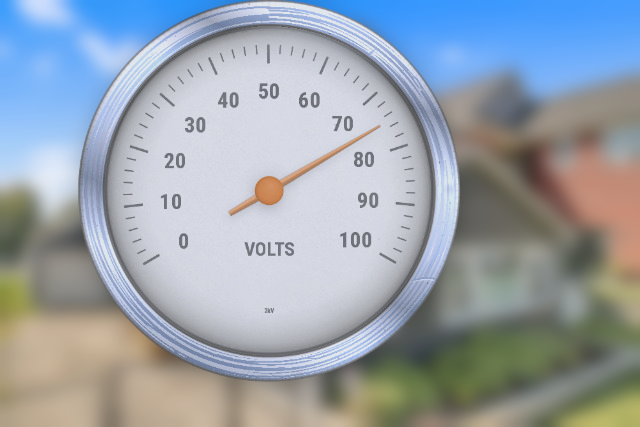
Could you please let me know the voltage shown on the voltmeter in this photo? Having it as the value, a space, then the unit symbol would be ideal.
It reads 75 V
